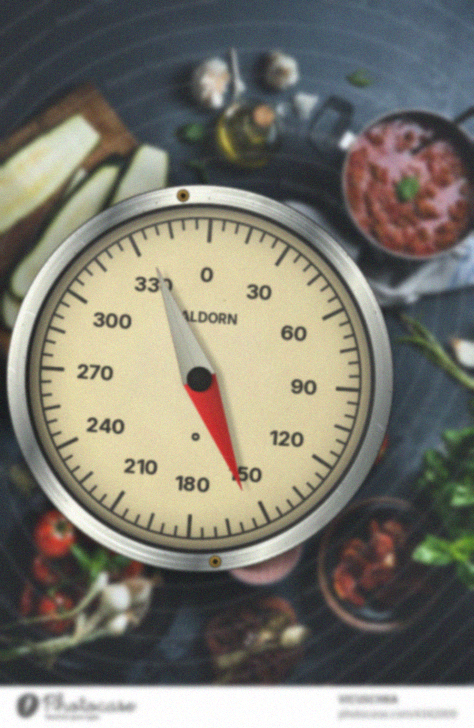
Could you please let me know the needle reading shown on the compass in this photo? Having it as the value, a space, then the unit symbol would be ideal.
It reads 155 °
